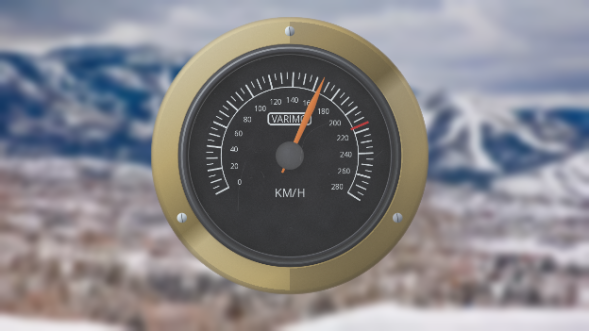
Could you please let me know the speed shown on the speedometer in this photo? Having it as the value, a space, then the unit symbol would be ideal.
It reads 165 km/h
